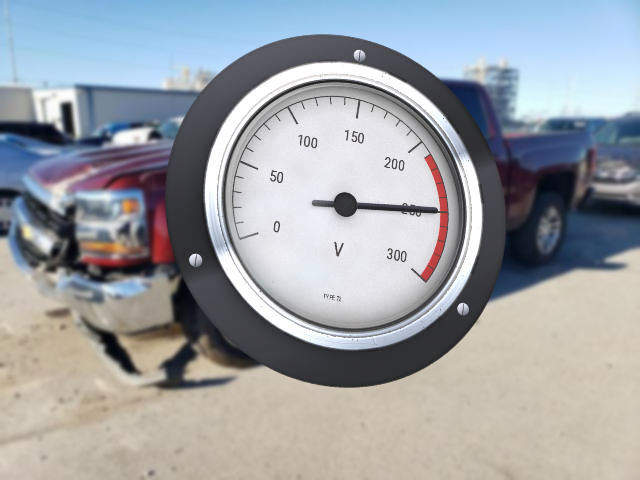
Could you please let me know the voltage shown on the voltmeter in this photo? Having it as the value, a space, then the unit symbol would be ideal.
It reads 250 V
